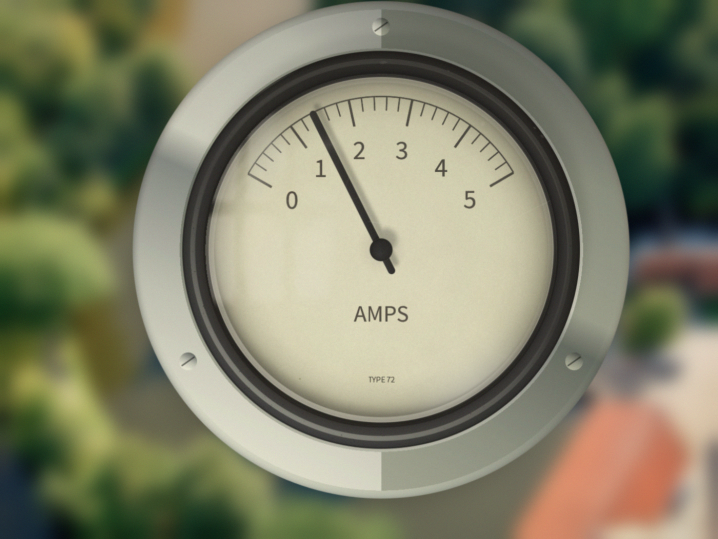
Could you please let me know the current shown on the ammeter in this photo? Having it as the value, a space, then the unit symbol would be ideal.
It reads 1.4 A
